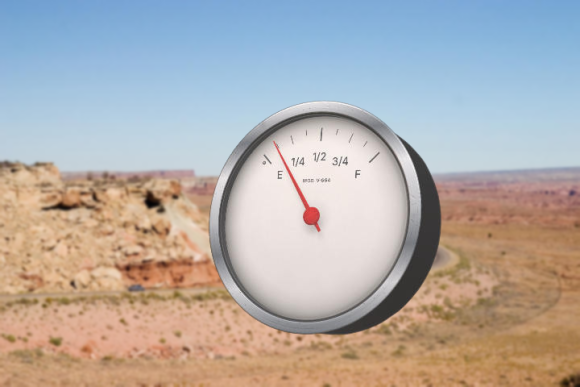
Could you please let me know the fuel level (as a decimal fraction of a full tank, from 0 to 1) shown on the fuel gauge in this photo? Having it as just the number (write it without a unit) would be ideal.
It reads 0.125
